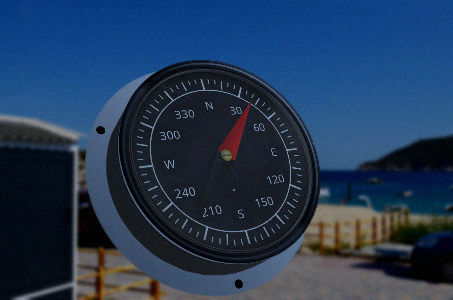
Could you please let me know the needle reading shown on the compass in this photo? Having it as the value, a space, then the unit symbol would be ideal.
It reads 40 °
